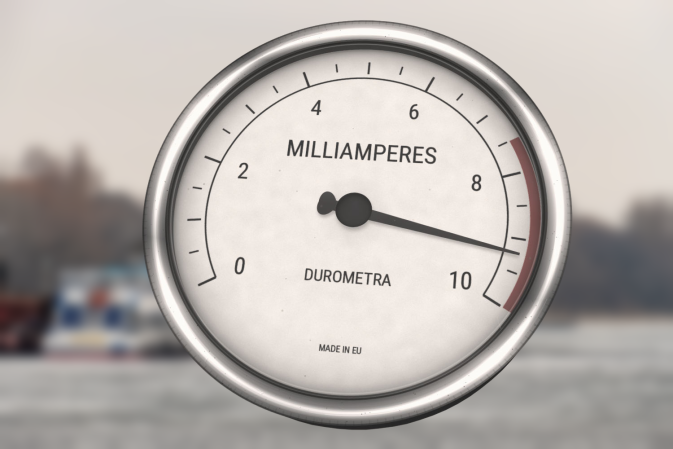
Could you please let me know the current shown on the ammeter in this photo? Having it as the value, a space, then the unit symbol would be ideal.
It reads 9.25 mA
